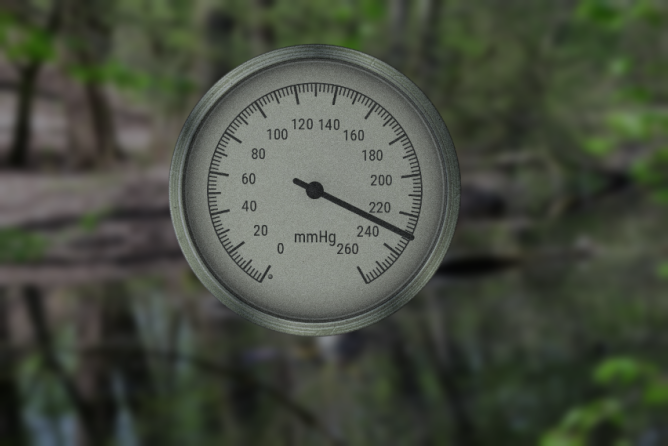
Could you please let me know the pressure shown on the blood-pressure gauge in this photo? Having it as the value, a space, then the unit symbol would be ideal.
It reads 230 mmHg
